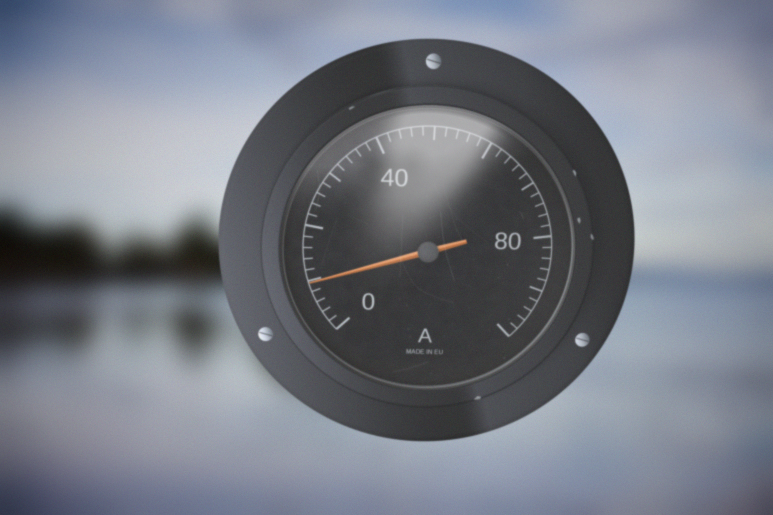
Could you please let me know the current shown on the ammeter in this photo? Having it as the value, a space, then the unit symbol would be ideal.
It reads 10 A
